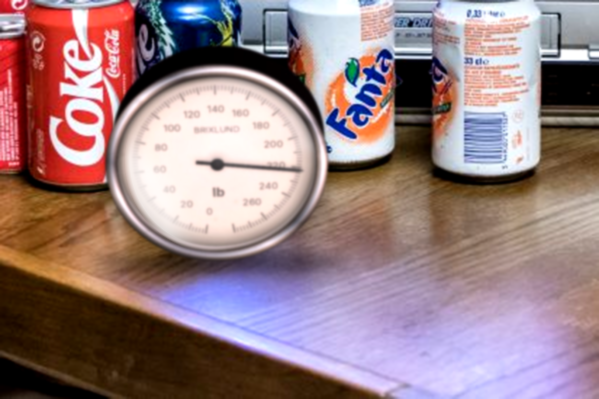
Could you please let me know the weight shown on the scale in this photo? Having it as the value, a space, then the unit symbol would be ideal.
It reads 220 lb
